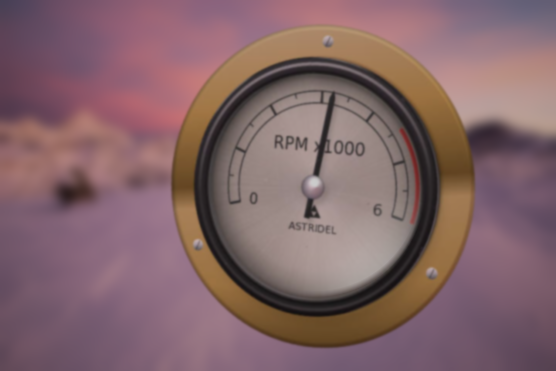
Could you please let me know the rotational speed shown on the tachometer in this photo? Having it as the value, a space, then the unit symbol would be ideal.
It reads 3250 rpm
